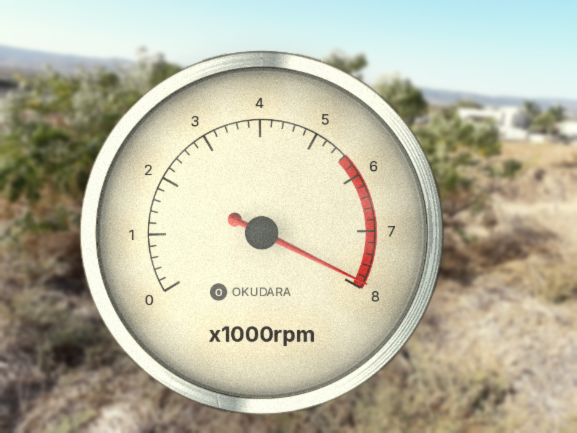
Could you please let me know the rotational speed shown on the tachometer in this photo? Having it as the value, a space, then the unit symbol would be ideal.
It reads 7900 rpm
